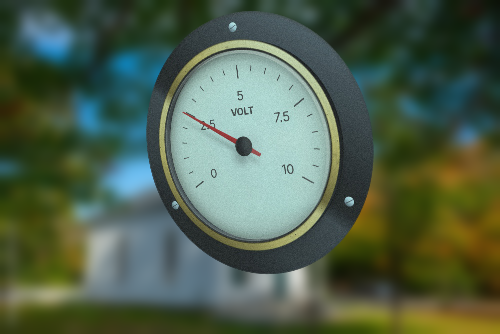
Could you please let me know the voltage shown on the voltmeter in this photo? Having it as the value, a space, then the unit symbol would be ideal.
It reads 2.5 V
